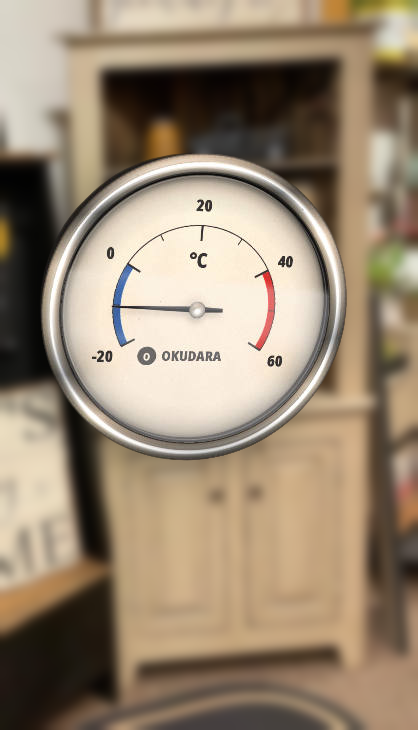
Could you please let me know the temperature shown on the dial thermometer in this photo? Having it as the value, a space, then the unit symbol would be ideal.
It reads -10 °C
